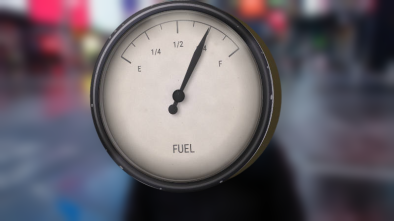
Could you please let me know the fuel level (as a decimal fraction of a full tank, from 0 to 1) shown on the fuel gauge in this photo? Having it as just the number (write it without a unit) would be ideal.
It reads 0.75
